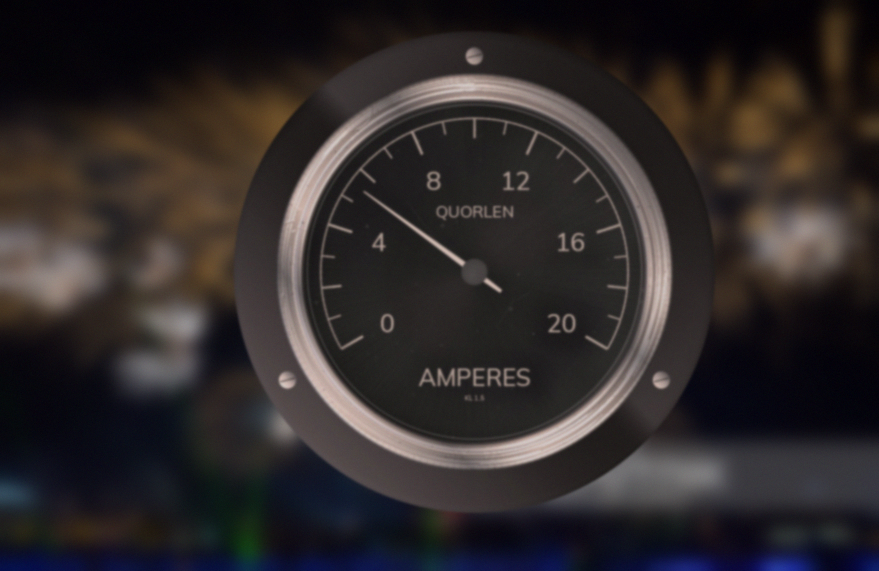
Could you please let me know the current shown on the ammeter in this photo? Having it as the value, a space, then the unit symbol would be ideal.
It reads 5.5 A
